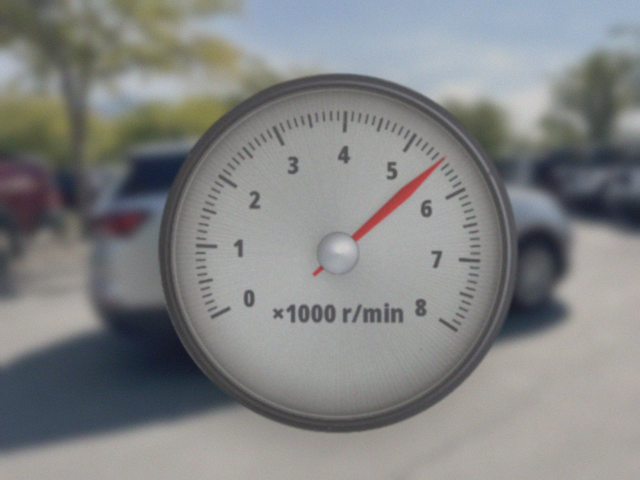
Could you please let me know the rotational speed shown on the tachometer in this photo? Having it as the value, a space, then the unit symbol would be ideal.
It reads 5500 rpm
